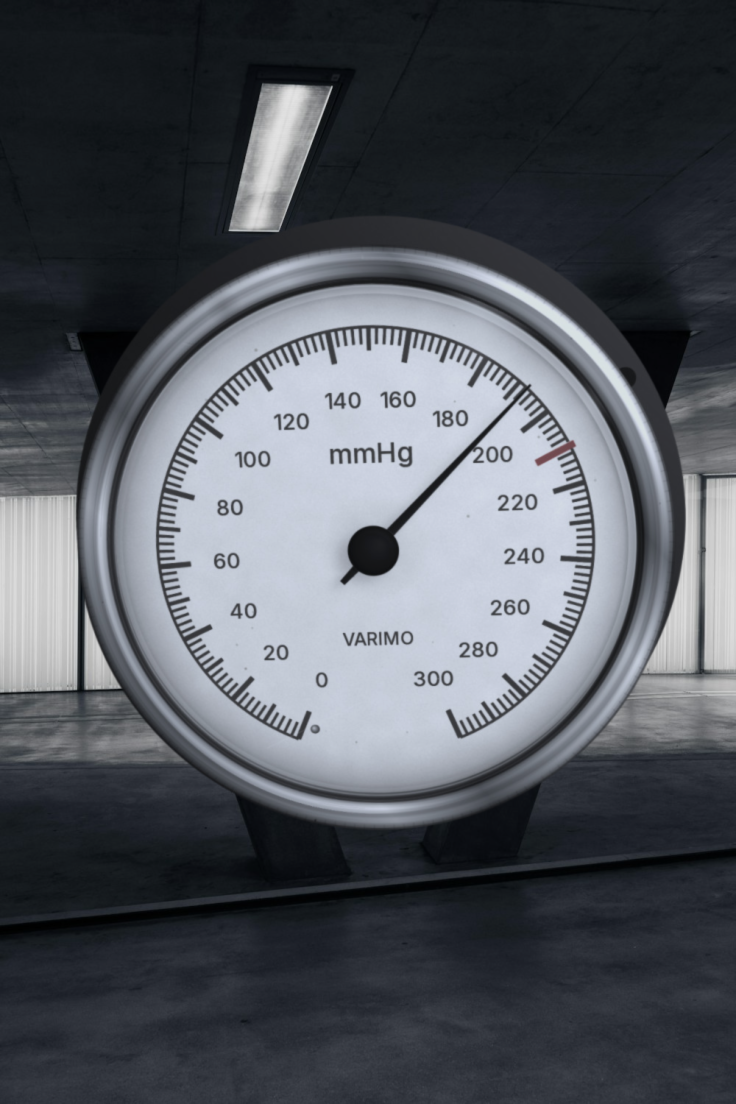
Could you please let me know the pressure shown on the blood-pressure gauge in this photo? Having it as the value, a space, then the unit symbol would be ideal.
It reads 192 mmHg
